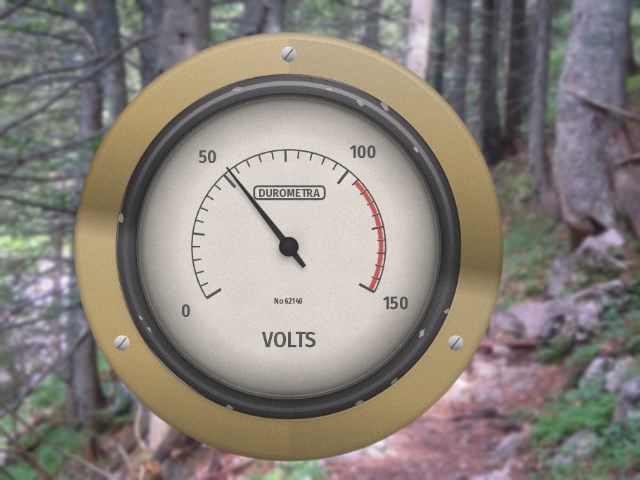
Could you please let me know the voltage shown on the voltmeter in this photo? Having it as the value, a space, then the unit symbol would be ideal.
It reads 52.5 V
